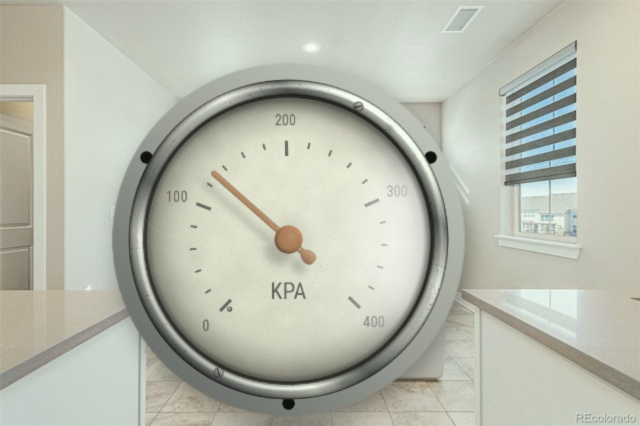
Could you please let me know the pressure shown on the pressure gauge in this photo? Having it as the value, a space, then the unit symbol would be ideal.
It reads 130 kPa
